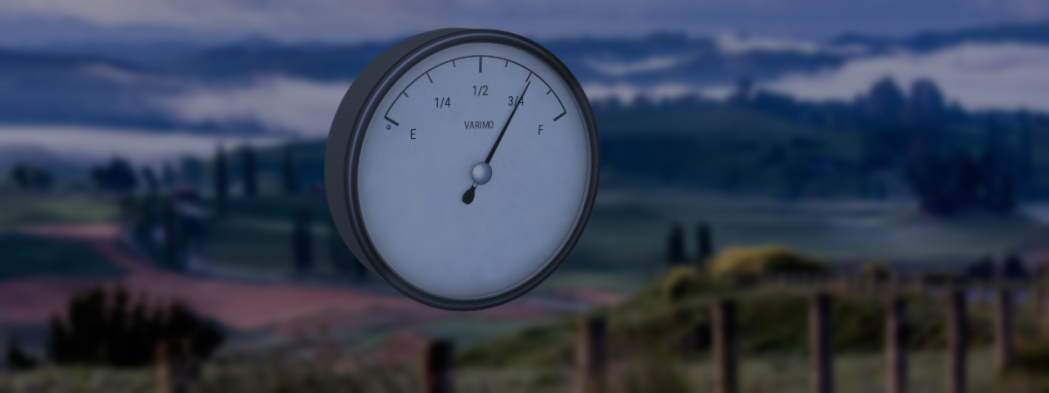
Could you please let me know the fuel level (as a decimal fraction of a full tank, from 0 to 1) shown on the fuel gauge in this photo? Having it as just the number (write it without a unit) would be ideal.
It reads 0.75
